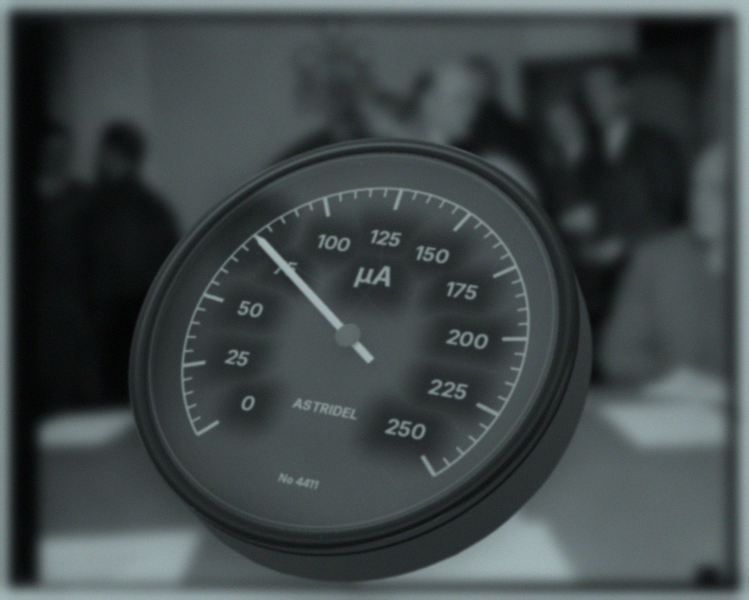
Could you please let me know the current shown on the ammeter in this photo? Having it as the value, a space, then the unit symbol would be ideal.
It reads 75 µA
